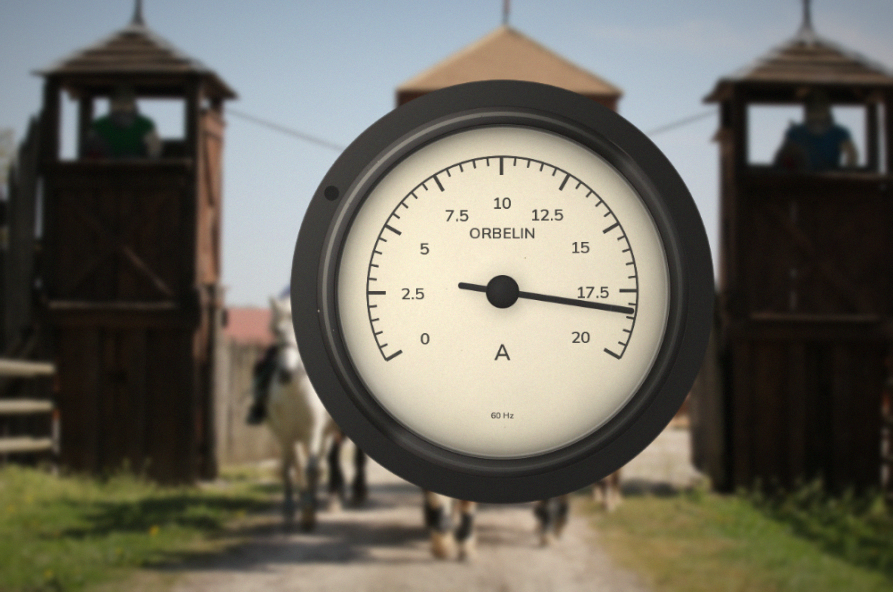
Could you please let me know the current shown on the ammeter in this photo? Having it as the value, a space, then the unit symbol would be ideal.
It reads 18.25 A
